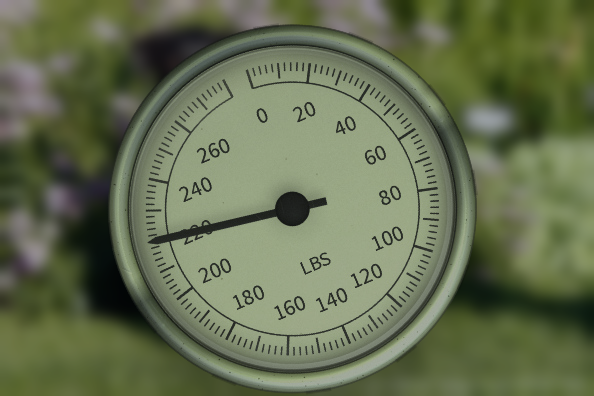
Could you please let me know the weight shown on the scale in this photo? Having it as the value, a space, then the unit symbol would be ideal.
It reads 220 lb
